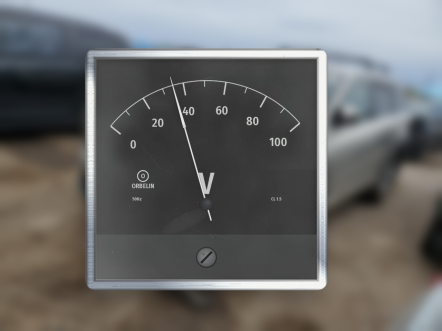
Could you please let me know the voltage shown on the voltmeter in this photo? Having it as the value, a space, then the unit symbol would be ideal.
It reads 35 V
